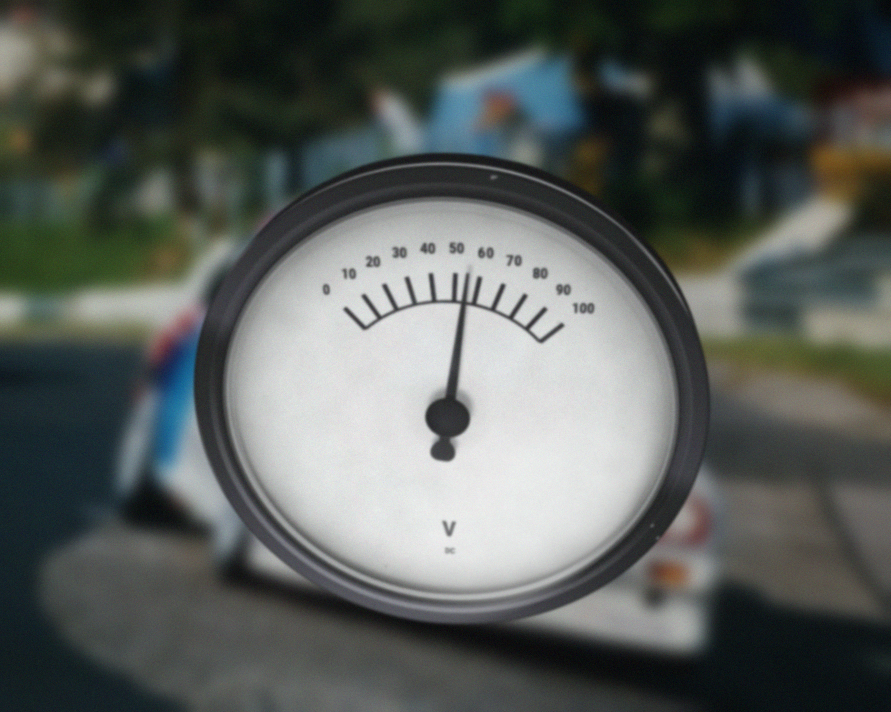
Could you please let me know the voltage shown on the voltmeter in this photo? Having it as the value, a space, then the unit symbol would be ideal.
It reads 55 V
